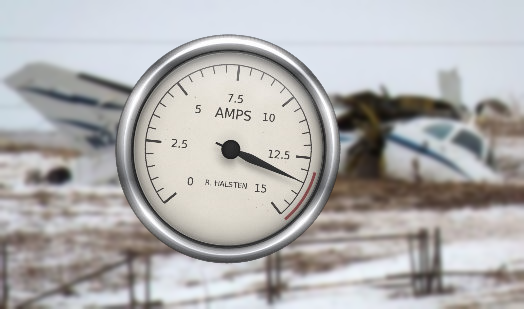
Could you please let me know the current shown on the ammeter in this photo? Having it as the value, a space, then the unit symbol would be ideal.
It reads 13.5 A
